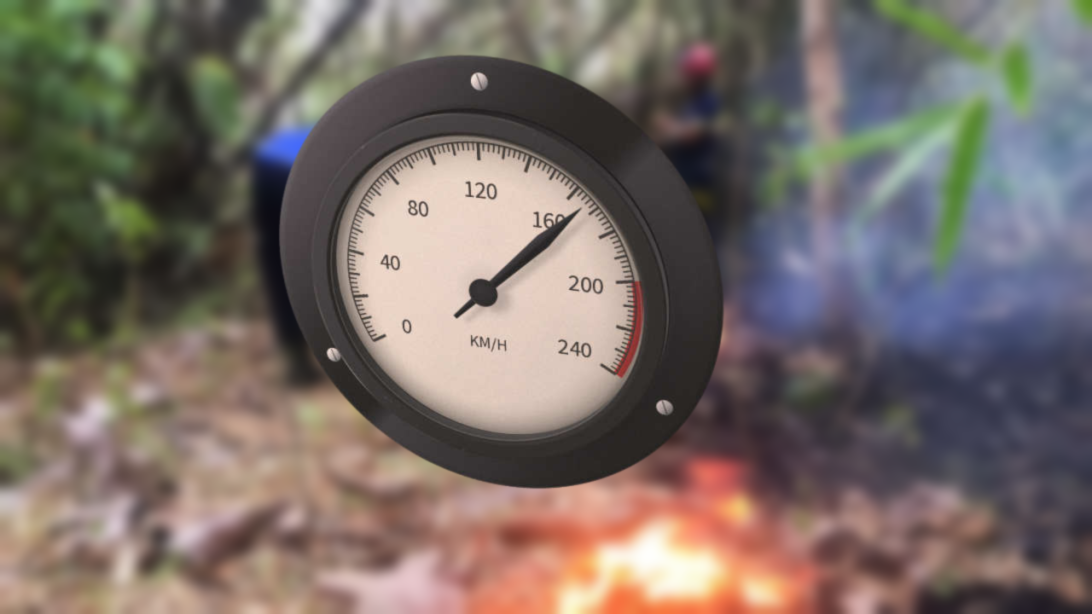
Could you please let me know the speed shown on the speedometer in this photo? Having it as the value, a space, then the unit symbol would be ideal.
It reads 166 km/h
